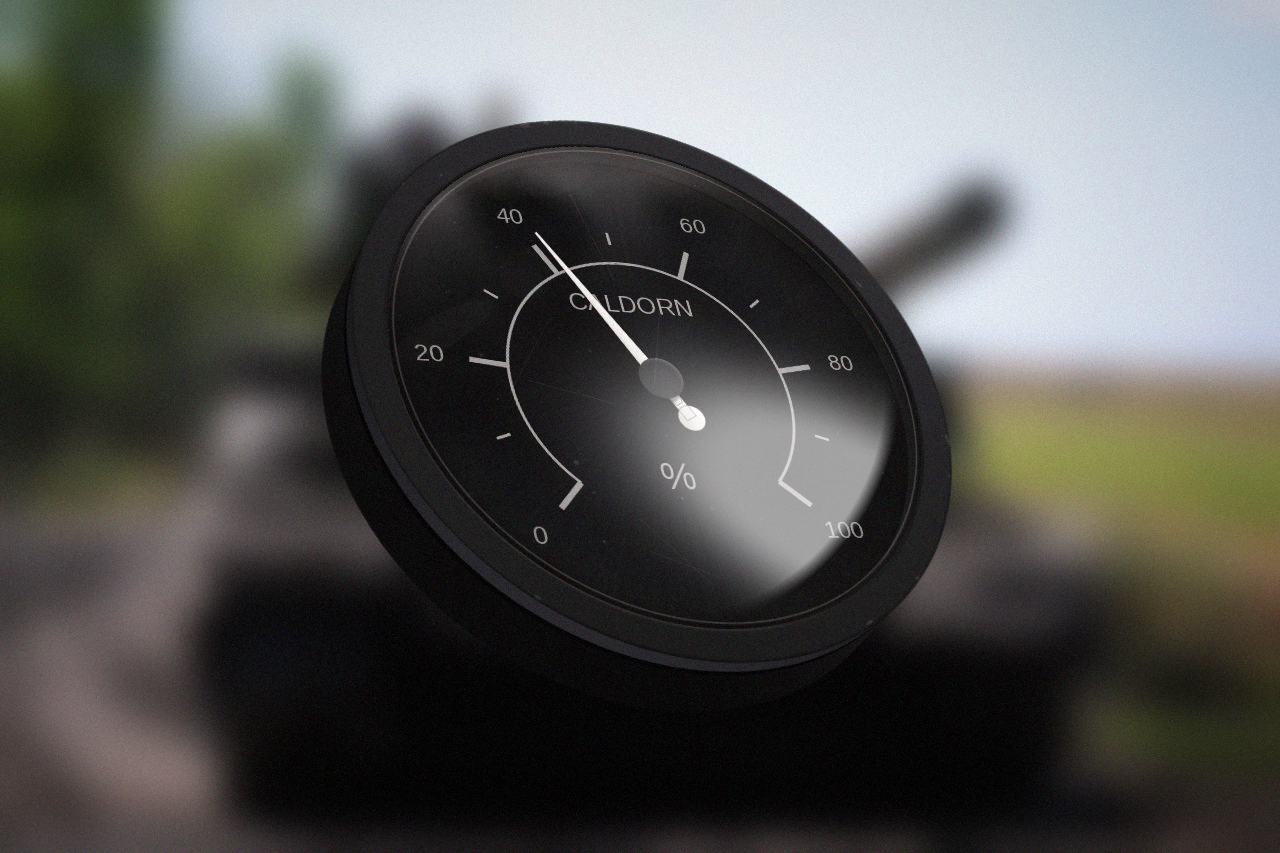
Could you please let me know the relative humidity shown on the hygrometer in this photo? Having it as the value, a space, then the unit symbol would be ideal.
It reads 40 %
